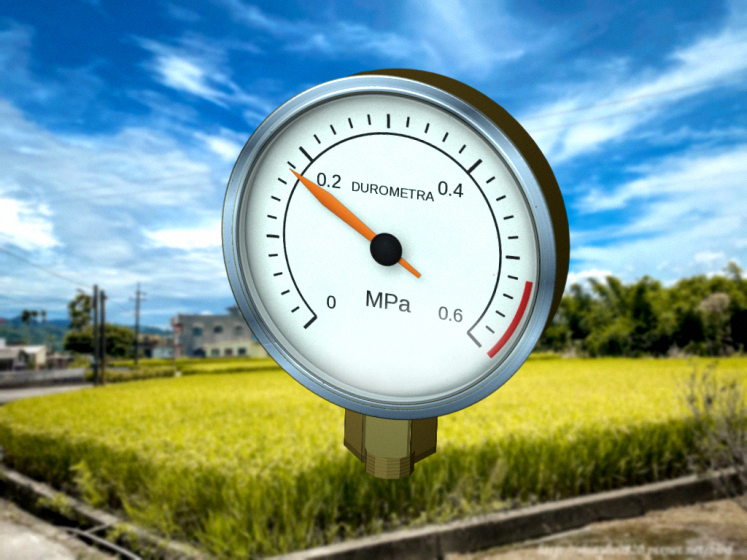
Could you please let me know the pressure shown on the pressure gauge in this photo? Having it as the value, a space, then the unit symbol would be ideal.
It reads 0.18 MPa
